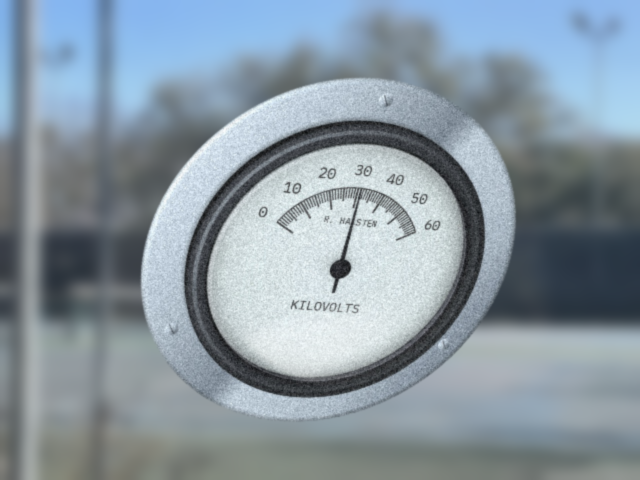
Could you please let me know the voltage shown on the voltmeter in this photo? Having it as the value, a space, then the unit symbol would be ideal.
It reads 30 kV
